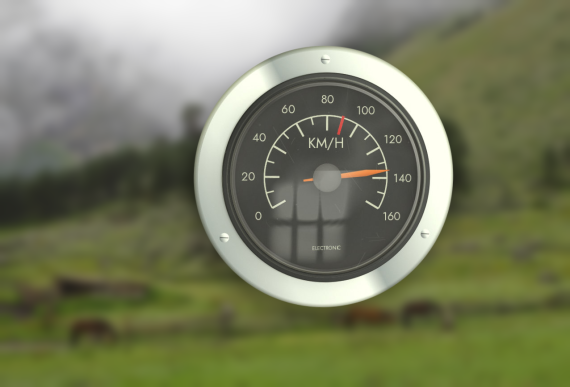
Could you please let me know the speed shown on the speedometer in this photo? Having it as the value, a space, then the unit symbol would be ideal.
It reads 135 km/h
